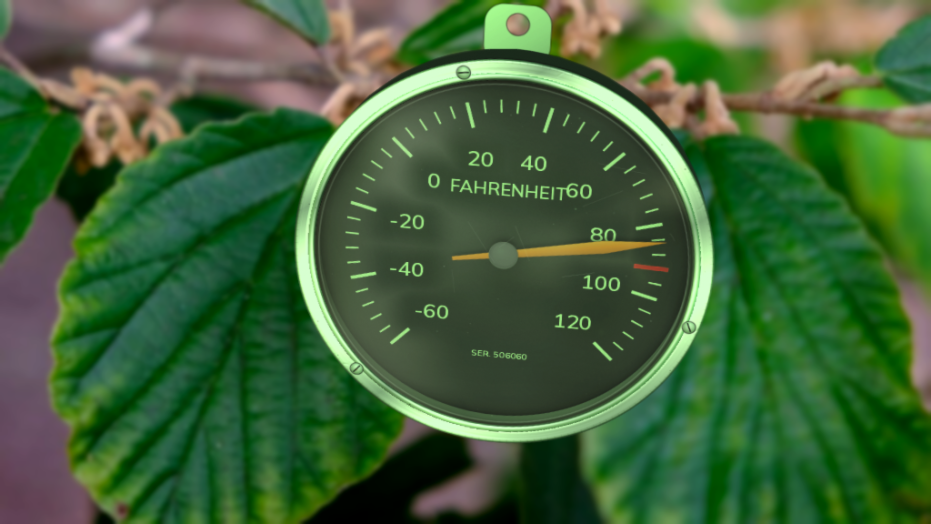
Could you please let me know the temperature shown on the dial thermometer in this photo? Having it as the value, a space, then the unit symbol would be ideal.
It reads 84 °F
